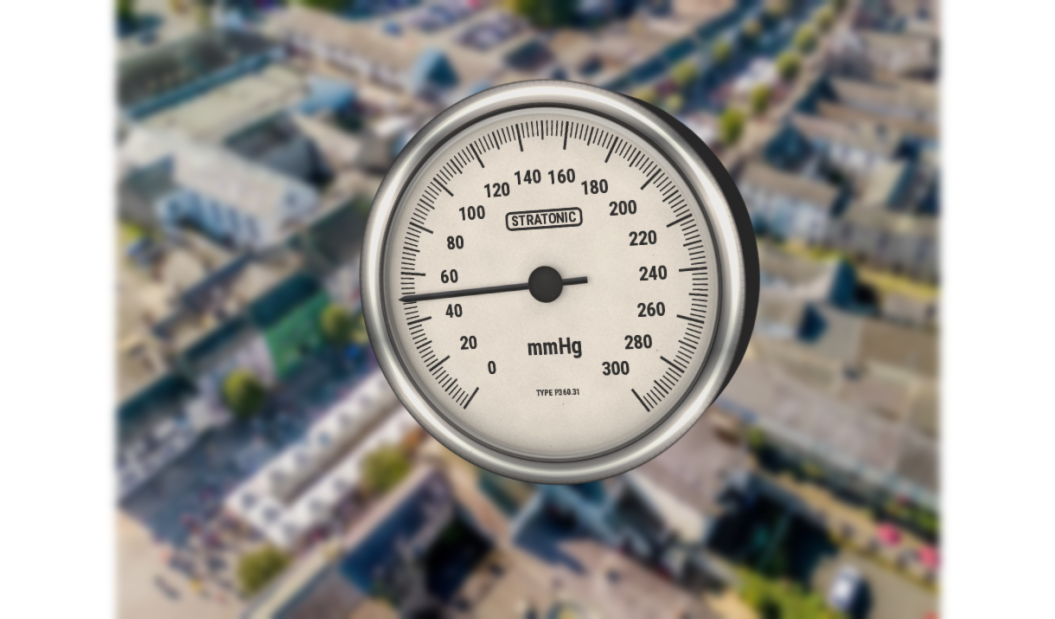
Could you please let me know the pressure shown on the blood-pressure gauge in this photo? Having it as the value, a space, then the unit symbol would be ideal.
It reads 50 mmHg
